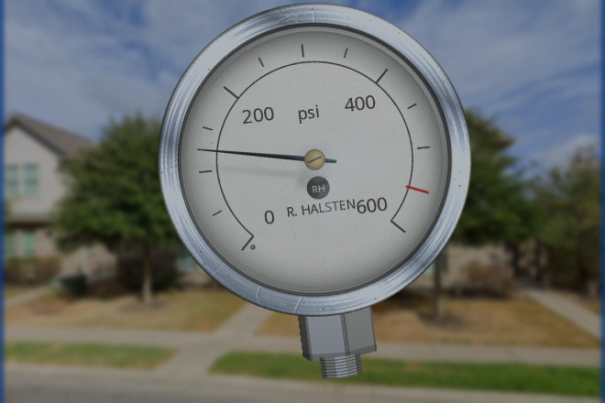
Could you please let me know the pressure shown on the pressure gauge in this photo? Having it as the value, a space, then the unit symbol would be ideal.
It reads 125 psi
